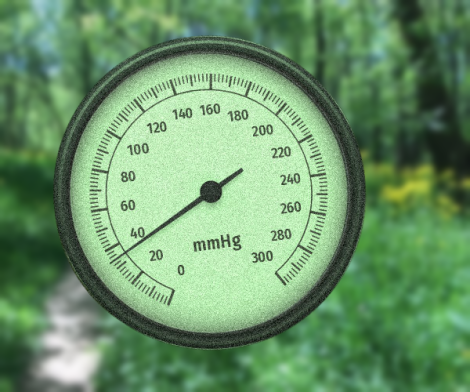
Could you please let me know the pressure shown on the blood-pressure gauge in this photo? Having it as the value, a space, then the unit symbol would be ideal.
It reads 34 mmHg
